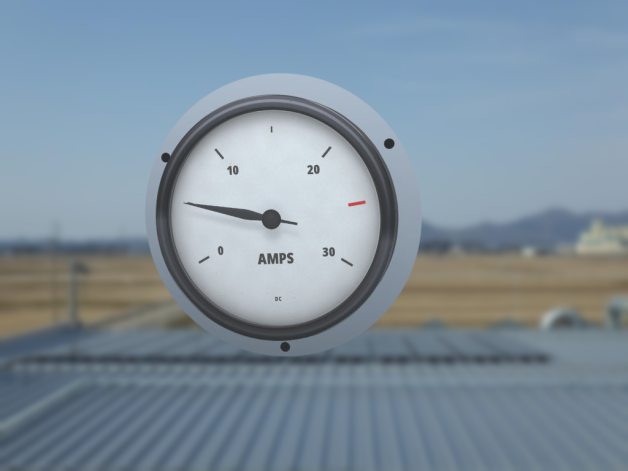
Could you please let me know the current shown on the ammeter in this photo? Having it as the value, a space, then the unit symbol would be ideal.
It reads 5 A
